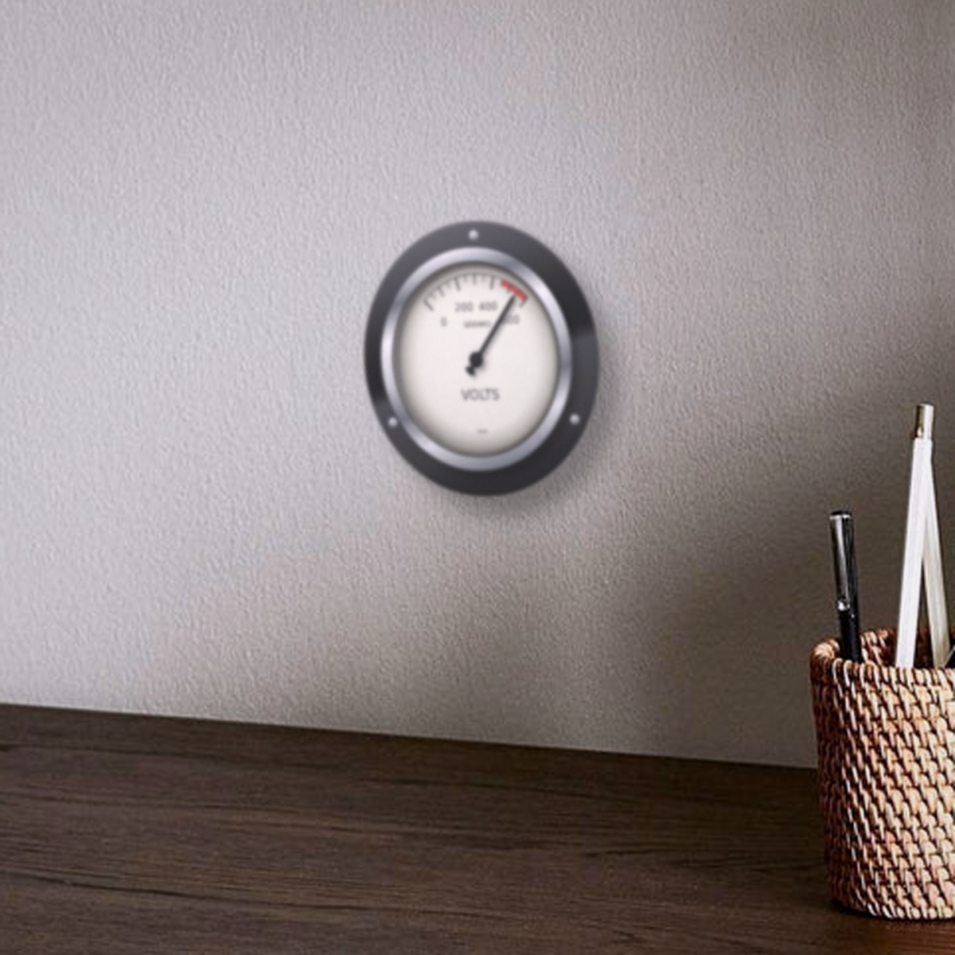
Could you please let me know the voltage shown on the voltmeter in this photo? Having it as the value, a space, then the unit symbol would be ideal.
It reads 550 V
